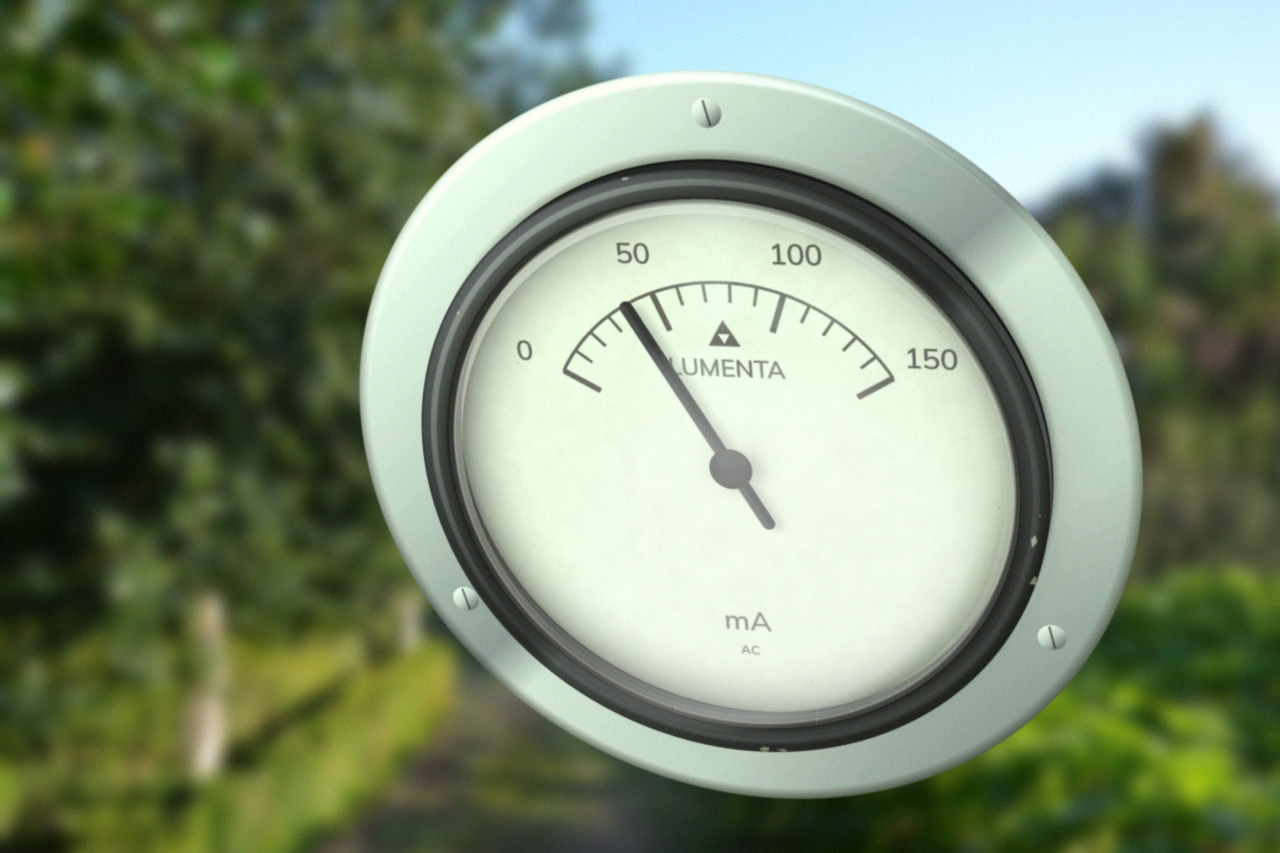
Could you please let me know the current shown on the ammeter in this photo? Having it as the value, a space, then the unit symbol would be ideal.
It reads 40 mA
